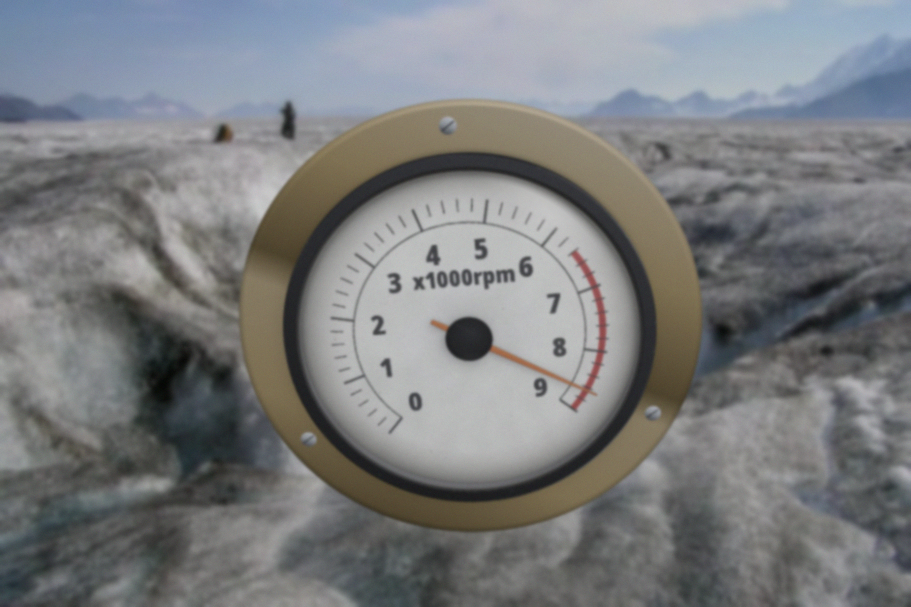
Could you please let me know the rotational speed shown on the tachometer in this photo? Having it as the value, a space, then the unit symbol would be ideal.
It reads 8600 rpm
